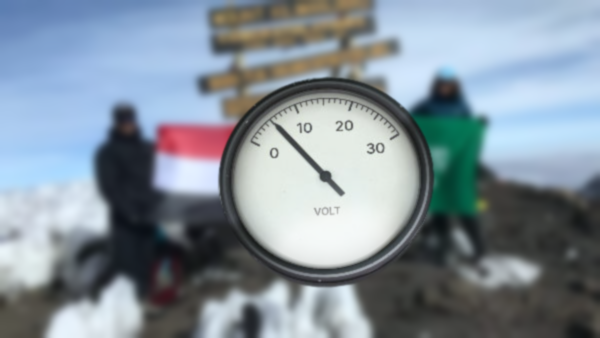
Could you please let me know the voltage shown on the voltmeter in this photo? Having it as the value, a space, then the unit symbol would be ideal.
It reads 5 V
